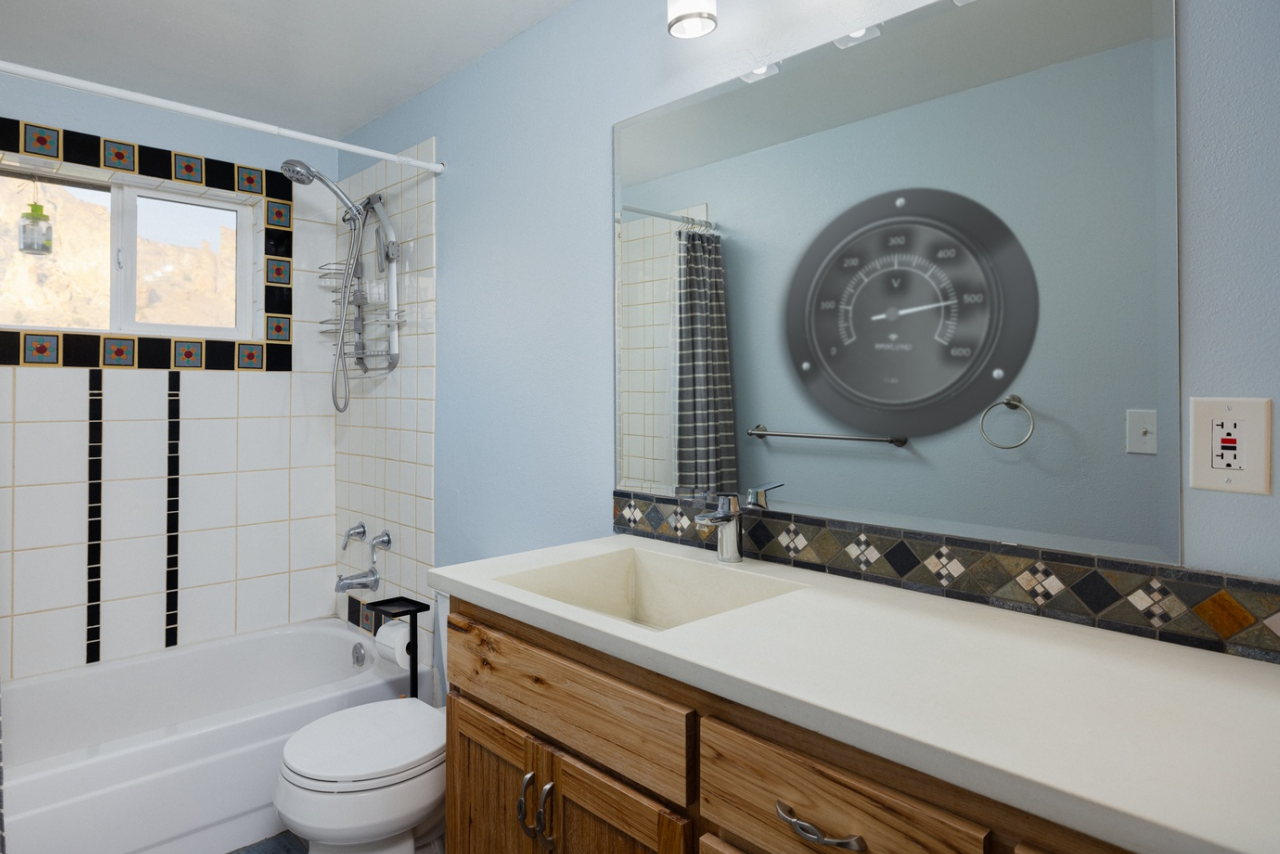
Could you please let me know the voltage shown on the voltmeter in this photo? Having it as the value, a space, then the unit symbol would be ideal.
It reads 500 V
